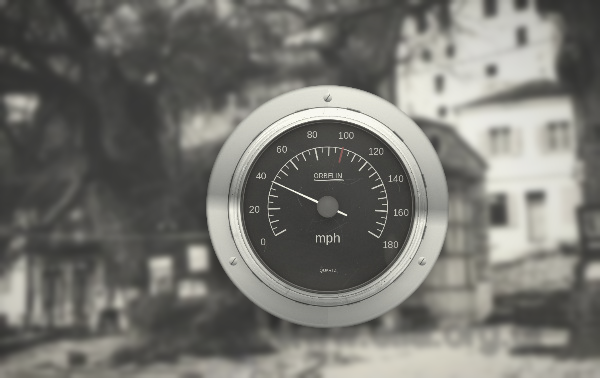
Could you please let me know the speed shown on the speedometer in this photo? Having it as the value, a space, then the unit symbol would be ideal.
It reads 40 mph
